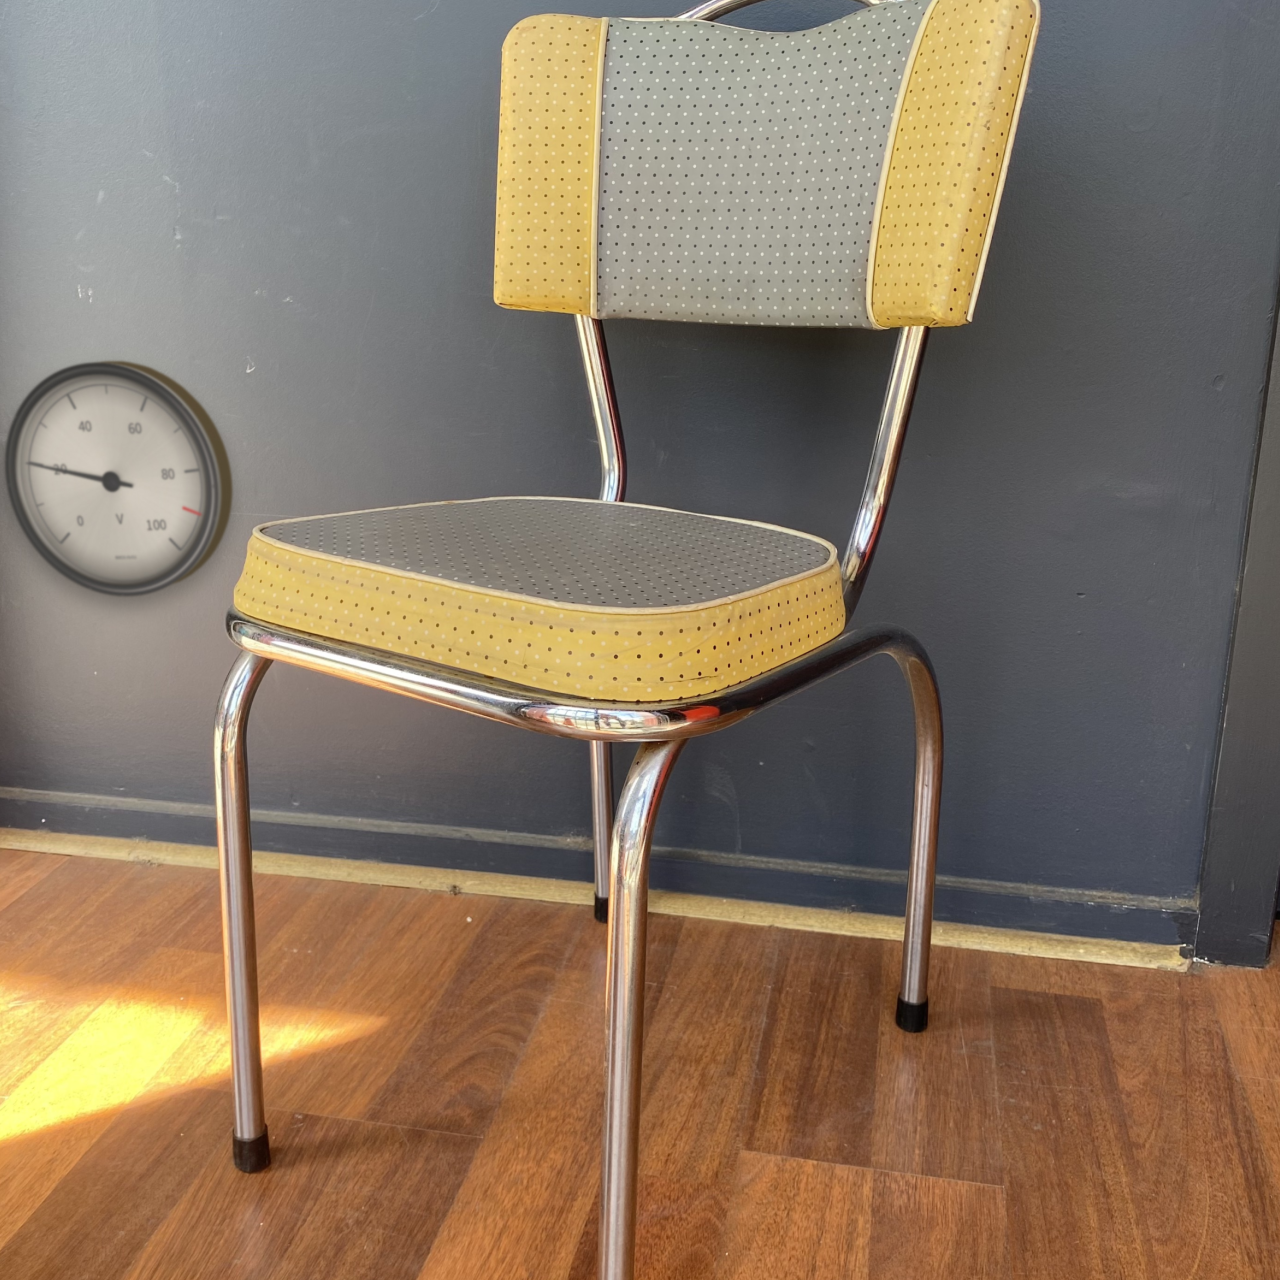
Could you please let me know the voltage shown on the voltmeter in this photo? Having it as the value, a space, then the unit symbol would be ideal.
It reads 20 V
